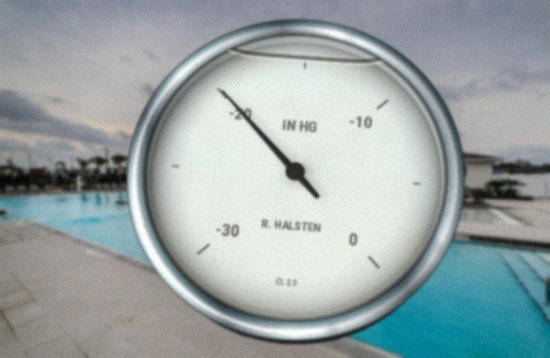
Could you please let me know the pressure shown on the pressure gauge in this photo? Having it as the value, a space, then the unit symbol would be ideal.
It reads -20 inHg
